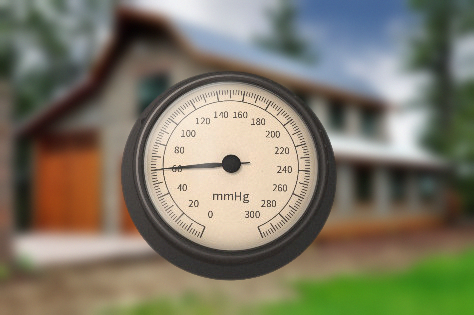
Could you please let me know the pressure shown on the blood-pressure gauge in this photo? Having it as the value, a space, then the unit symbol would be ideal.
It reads 60 mmHg
